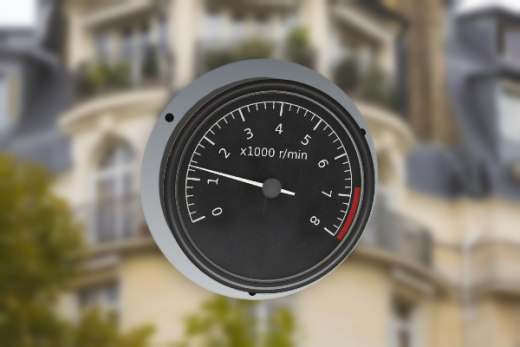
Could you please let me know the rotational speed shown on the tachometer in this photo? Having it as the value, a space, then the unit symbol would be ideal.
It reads 1300 rpm
